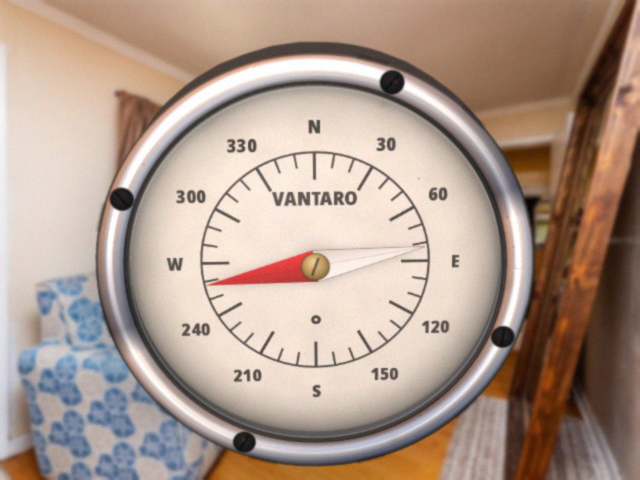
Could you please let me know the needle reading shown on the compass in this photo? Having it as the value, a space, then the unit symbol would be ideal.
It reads 260 °
